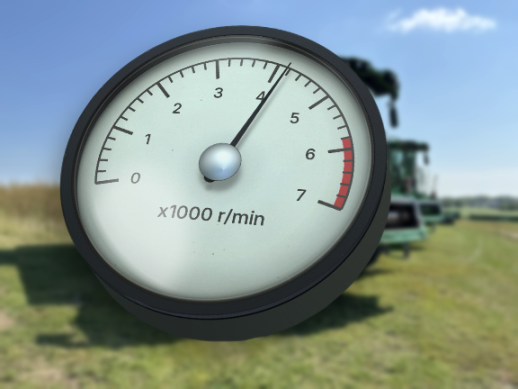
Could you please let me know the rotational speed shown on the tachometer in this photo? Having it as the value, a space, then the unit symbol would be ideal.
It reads 4200 rpm
